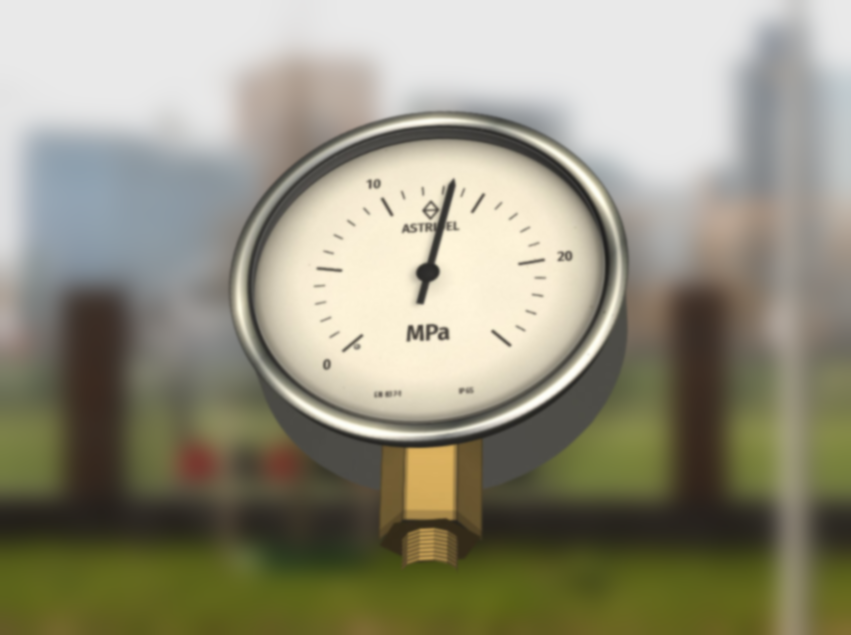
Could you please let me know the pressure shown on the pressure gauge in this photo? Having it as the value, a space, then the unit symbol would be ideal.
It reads 13.5 MPa
